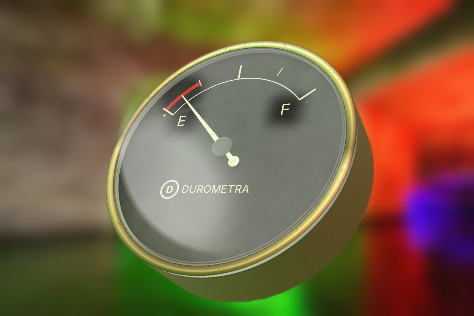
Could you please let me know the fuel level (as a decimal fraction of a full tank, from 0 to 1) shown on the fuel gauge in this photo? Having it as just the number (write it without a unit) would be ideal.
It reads 0.125
